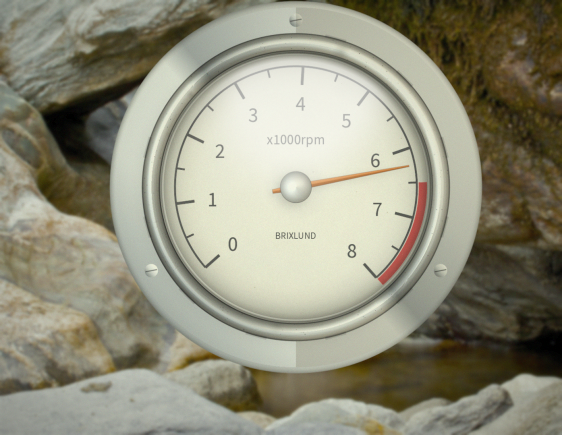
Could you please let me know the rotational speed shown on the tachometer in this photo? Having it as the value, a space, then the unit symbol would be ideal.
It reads 6250 rpm
